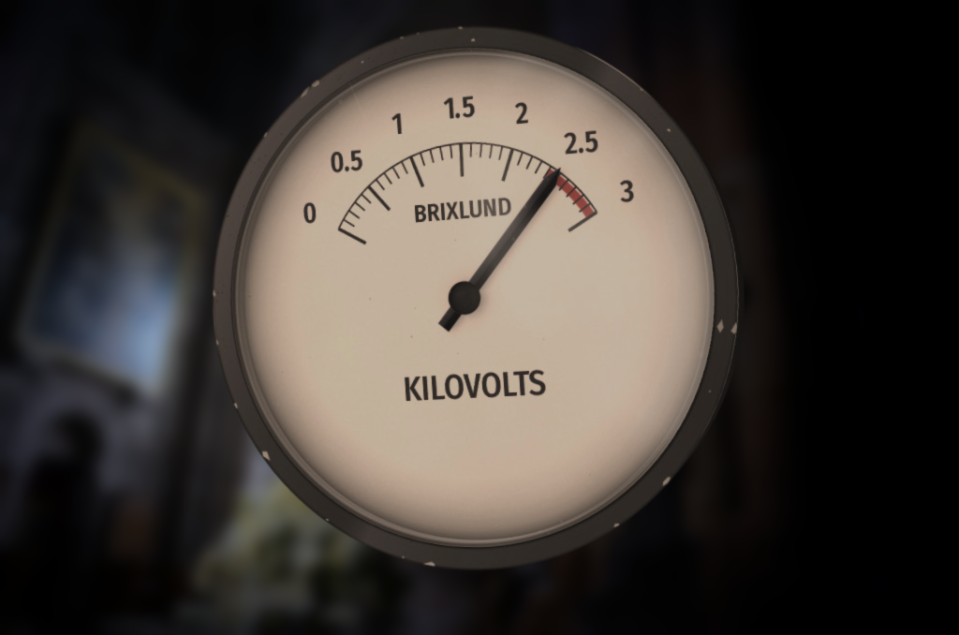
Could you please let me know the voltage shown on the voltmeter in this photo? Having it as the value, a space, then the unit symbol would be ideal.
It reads 2.5 kV
